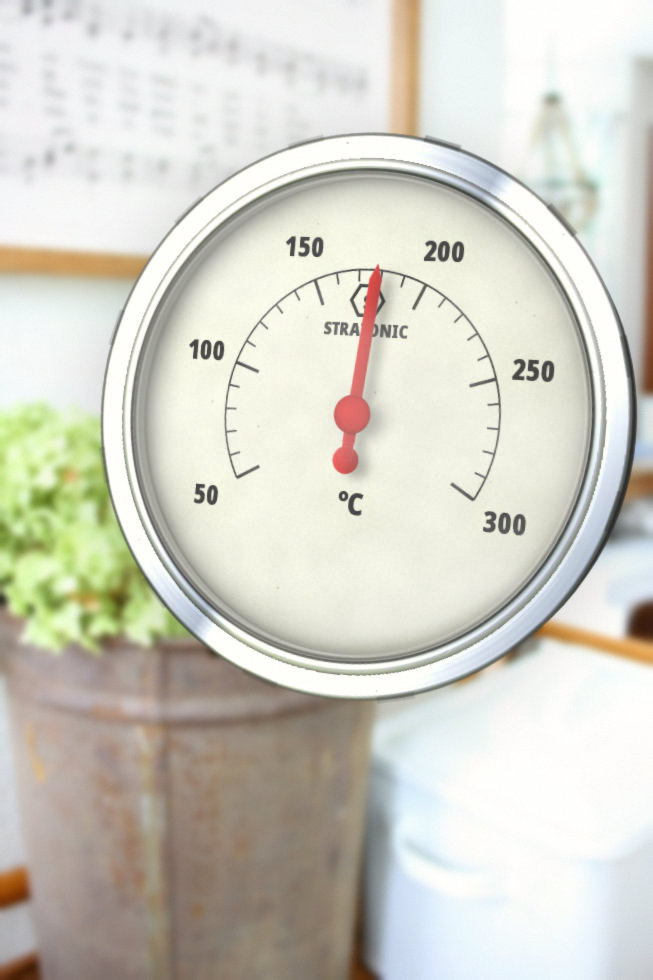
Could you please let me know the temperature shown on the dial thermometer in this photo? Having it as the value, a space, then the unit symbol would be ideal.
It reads 180 °C
